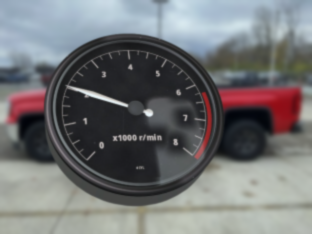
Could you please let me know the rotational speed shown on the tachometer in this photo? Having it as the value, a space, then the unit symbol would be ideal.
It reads 2000 rpm
